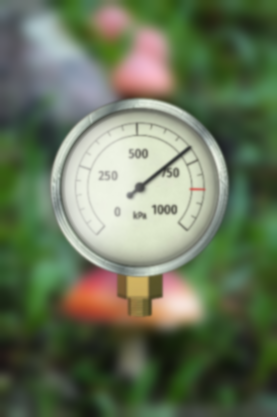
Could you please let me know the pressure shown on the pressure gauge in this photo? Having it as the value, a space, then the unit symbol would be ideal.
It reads 700 kPa
